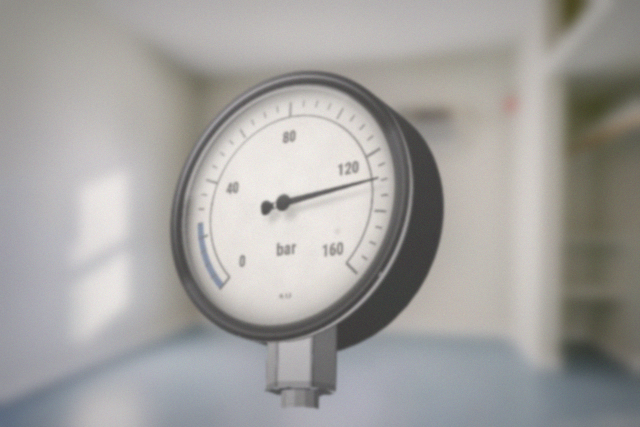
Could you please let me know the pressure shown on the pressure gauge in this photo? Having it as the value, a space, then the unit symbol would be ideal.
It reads 130 bar
